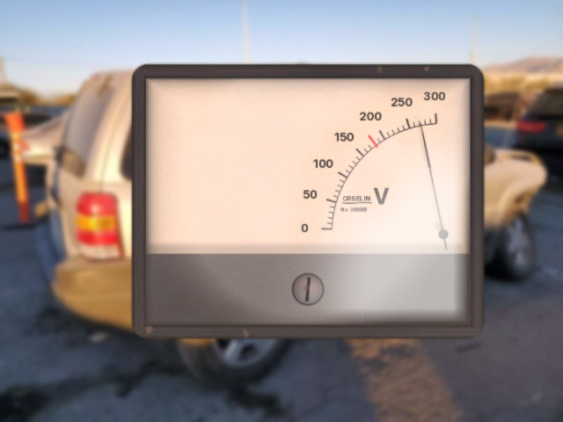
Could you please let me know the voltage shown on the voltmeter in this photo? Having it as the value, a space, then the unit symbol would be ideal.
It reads 270 V
